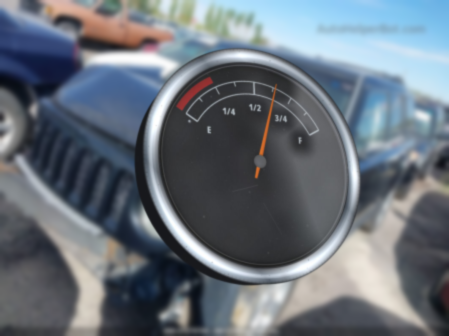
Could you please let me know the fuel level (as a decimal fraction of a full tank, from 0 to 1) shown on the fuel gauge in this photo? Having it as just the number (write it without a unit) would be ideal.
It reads 0.625
